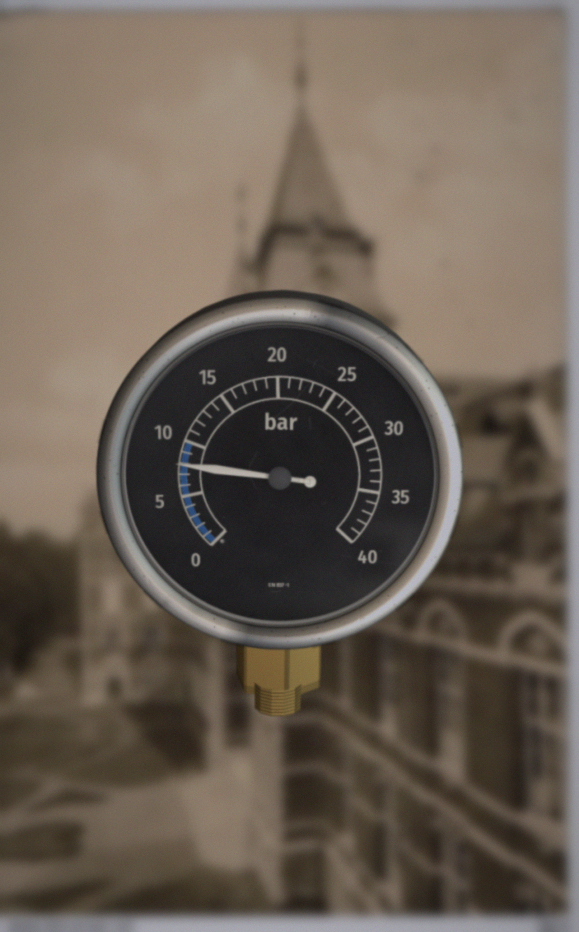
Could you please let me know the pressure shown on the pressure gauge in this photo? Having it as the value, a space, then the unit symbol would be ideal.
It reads 8 bar
